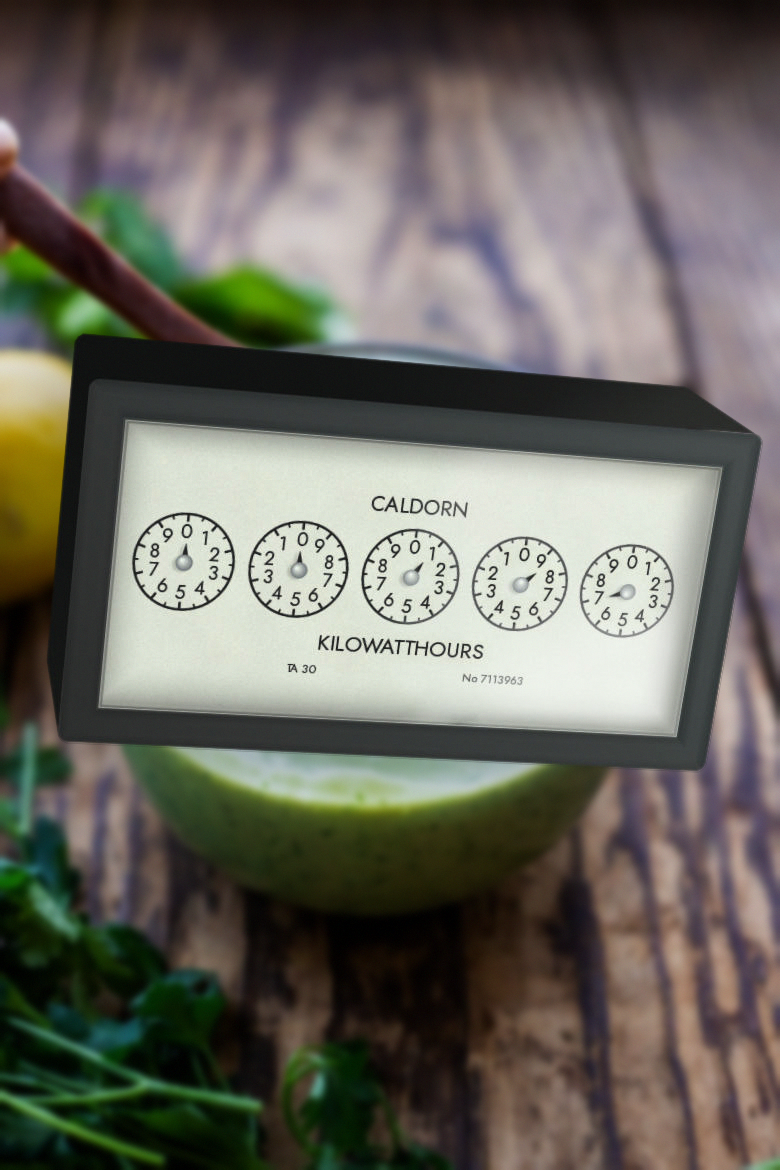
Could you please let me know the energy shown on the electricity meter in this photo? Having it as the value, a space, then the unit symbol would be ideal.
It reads 87 kWh
